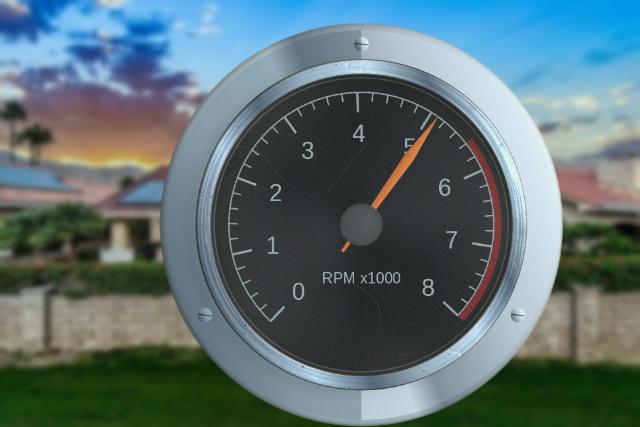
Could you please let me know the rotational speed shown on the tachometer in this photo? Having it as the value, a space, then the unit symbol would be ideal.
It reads 5100 rpm
